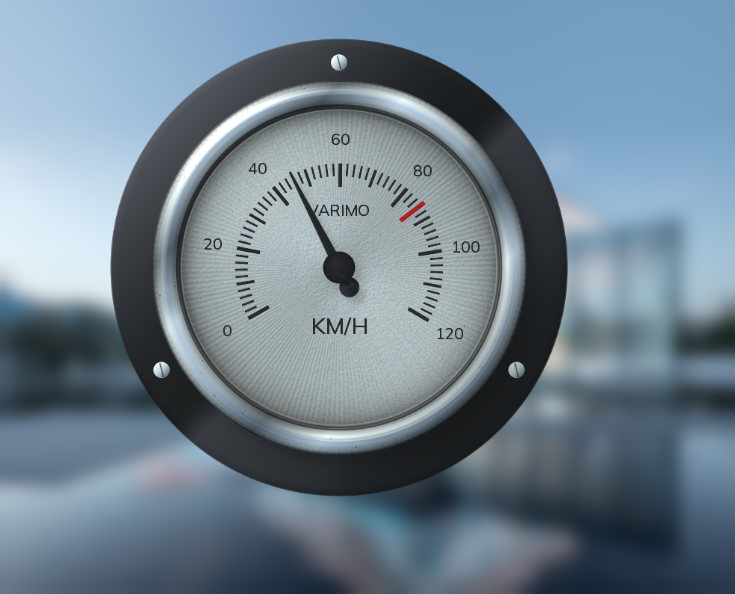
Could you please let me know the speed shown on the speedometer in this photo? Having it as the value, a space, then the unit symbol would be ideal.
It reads 46 km/h
